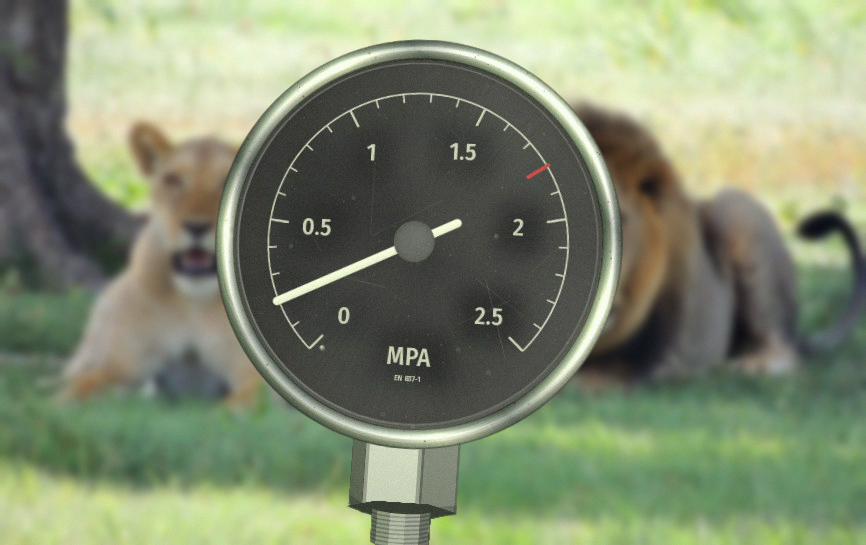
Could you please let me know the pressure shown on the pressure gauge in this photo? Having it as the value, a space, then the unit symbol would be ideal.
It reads 0.2 MPa
